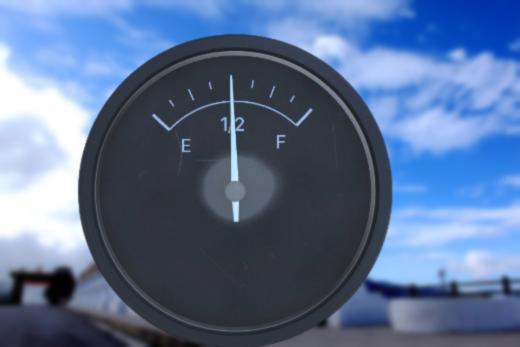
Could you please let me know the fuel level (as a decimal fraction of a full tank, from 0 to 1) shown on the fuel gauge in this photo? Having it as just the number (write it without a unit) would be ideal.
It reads 0.5
